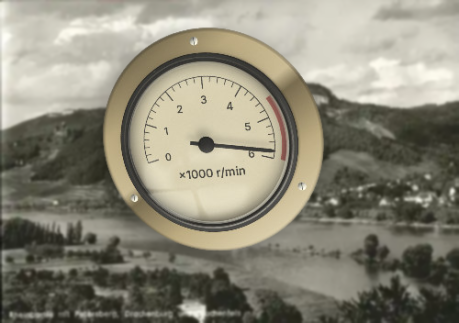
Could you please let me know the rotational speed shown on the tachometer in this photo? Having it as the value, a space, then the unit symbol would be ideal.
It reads 5800 rpm
